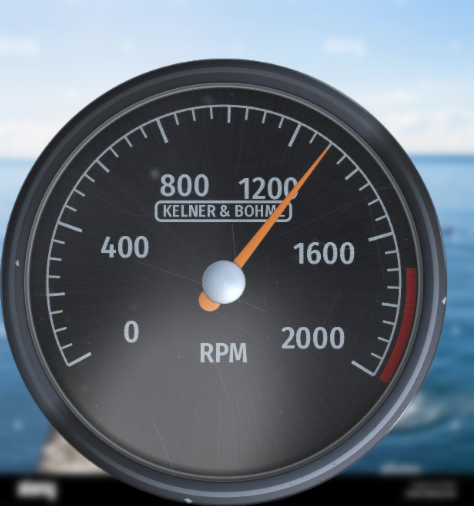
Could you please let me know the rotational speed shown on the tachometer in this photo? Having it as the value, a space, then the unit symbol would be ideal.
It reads 1300 rpm
